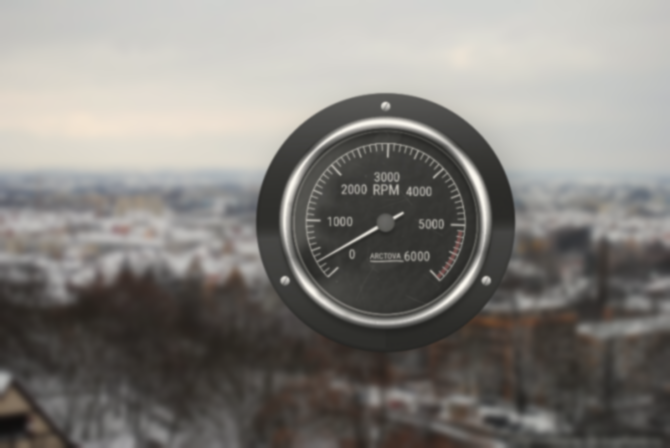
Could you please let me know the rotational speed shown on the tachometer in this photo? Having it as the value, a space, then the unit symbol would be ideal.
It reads 300 rpm
